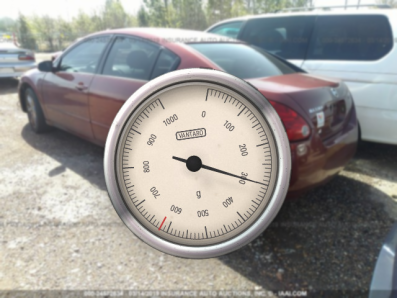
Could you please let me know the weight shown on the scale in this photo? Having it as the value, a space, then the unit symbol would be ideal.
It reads 300 g
